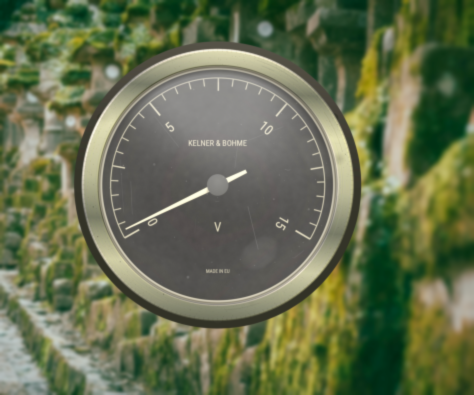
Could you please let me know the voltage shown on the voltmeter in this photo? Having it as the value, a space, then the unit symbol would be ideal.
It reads 0.25 V
